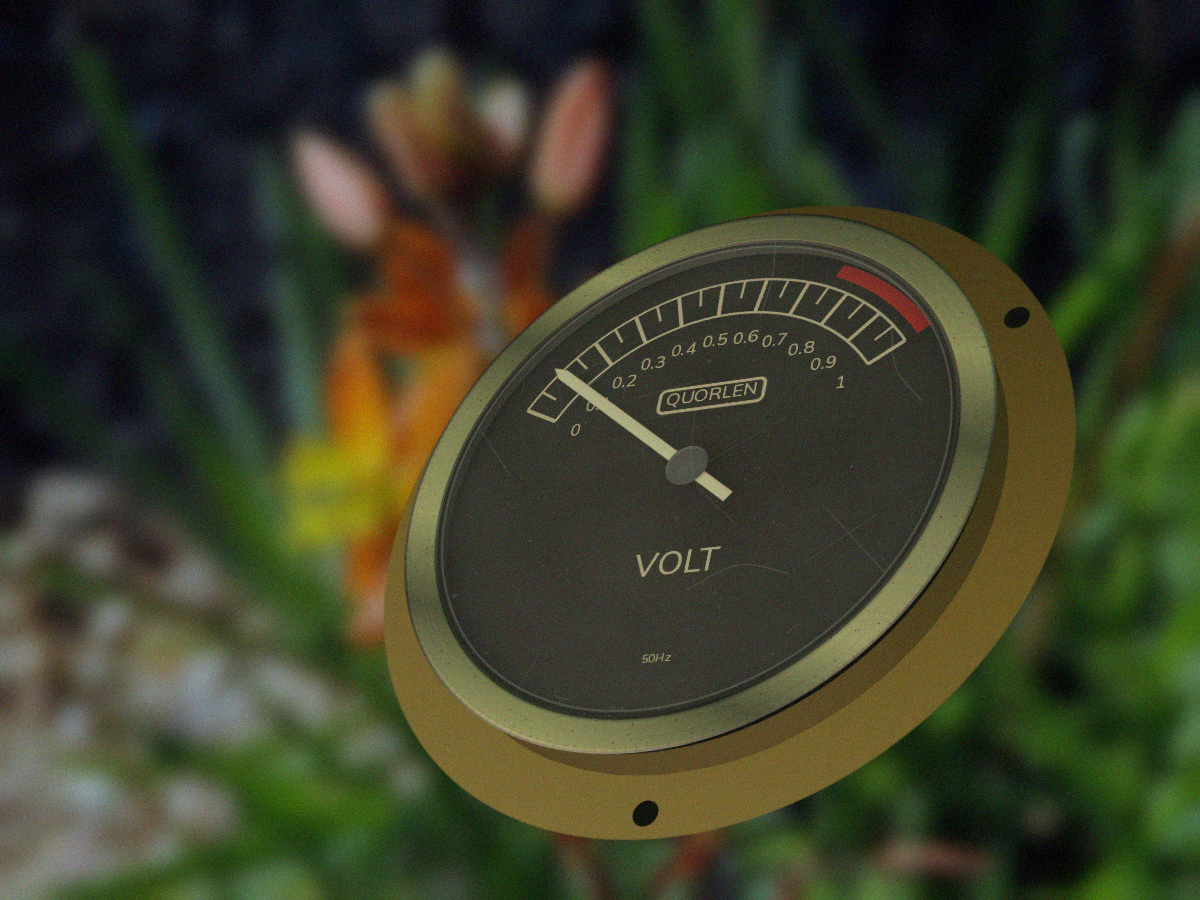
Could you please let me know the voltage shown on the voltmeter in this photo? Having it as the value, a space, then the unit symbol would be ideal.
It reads 0.1 V
